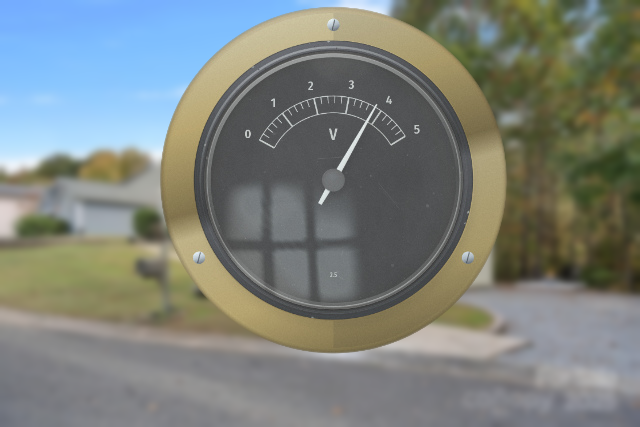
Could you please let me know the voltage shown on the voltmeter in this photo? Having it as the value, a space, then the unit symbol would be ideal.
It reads 3.8 V
